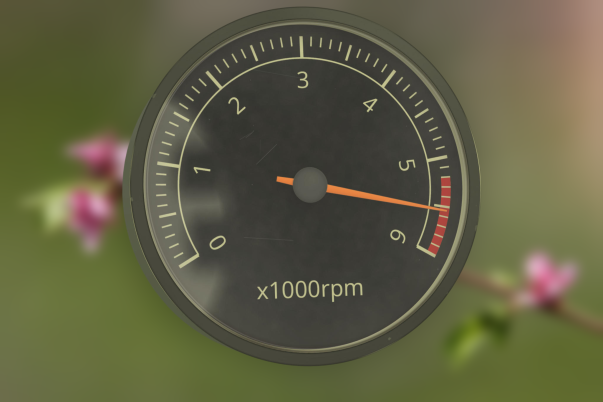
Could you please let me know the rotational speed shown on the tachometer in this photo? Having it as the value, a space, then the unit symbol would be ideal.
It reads 5550 rpm
